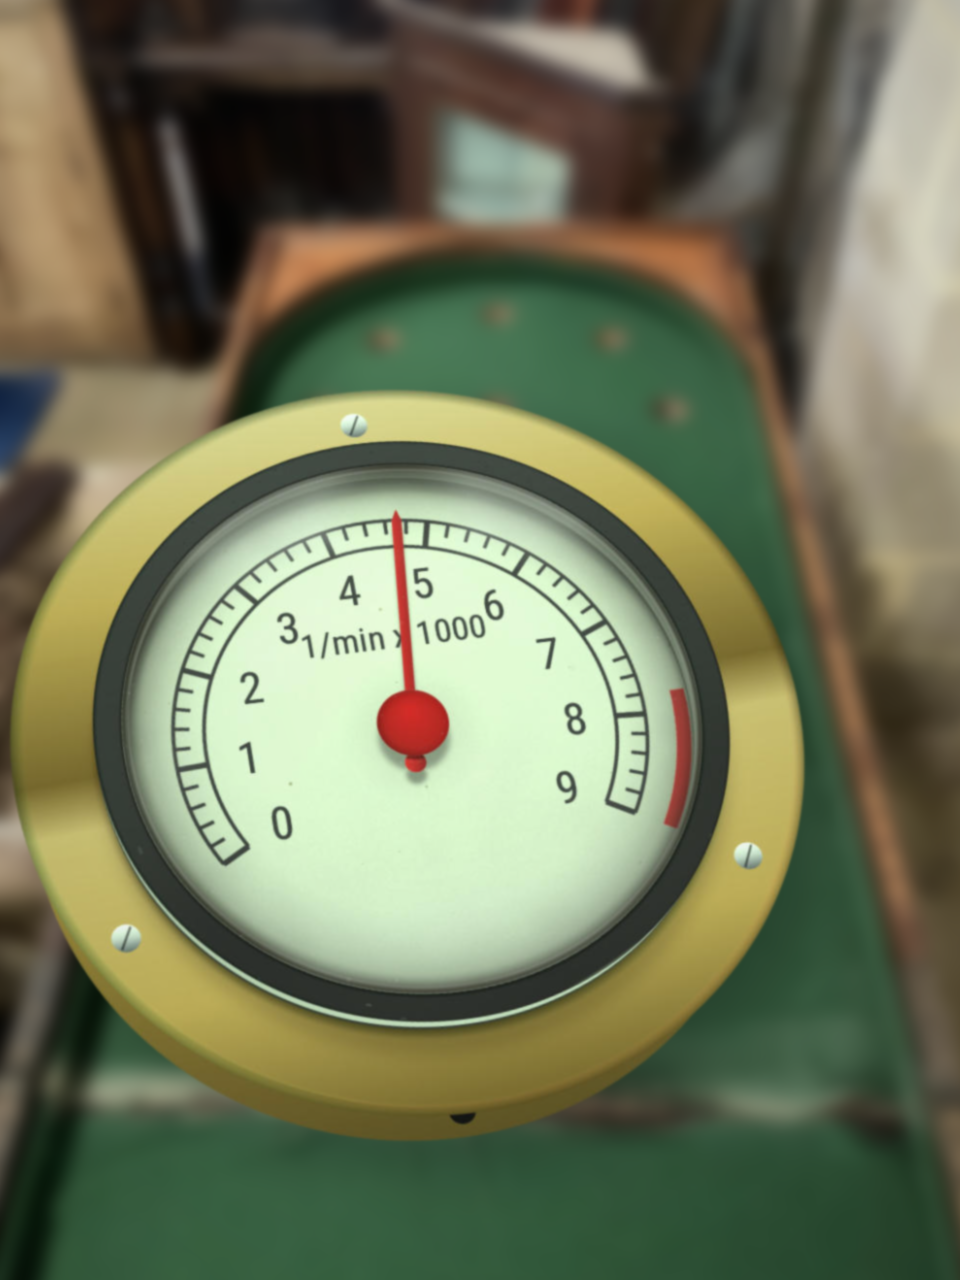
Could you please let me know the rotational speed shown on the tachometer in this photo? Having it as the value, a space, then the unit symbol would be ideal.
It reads 4700 rpm
